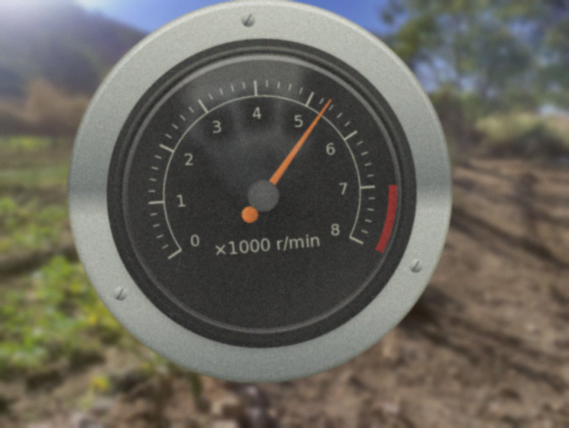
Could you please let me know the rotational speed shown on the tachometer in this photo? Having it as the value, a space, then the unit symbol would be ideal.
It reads 5300 rpm
